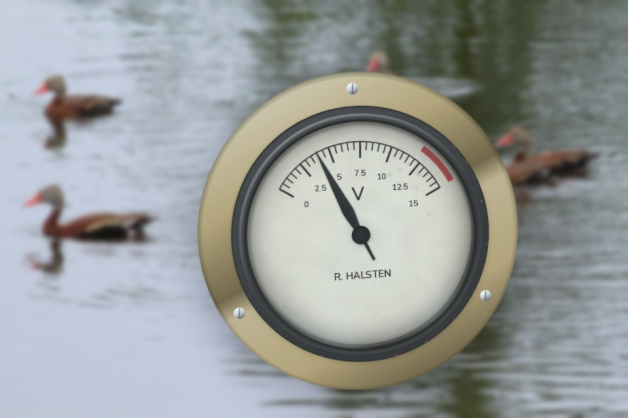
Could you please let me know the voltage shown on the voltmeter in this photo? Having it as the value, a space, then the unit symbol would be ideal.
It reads 4 V
